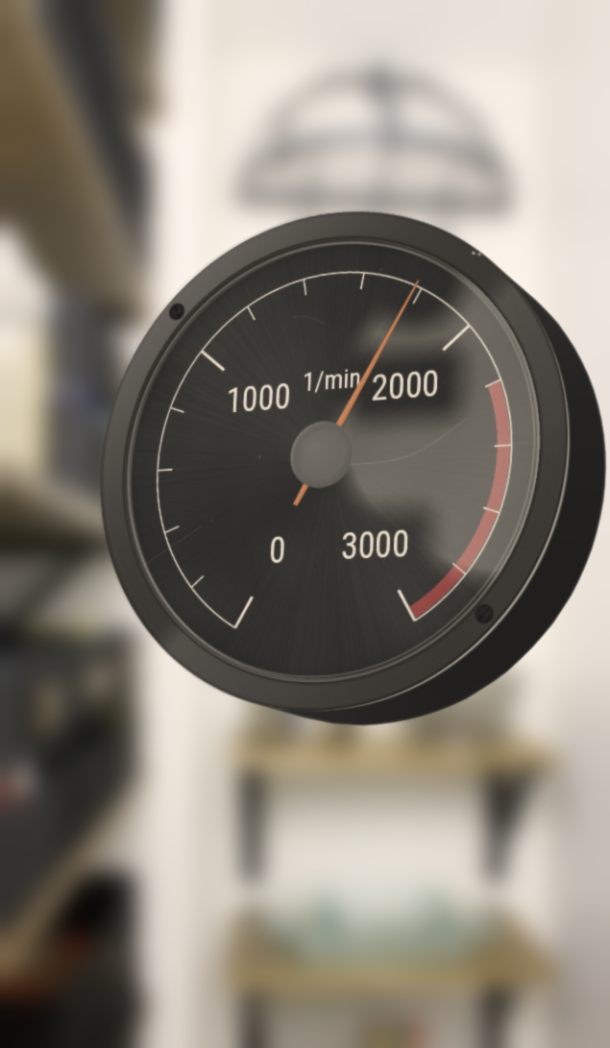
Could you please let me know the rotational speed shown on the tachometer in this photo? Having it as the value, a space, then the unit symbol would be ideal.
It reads 1800 rpm
